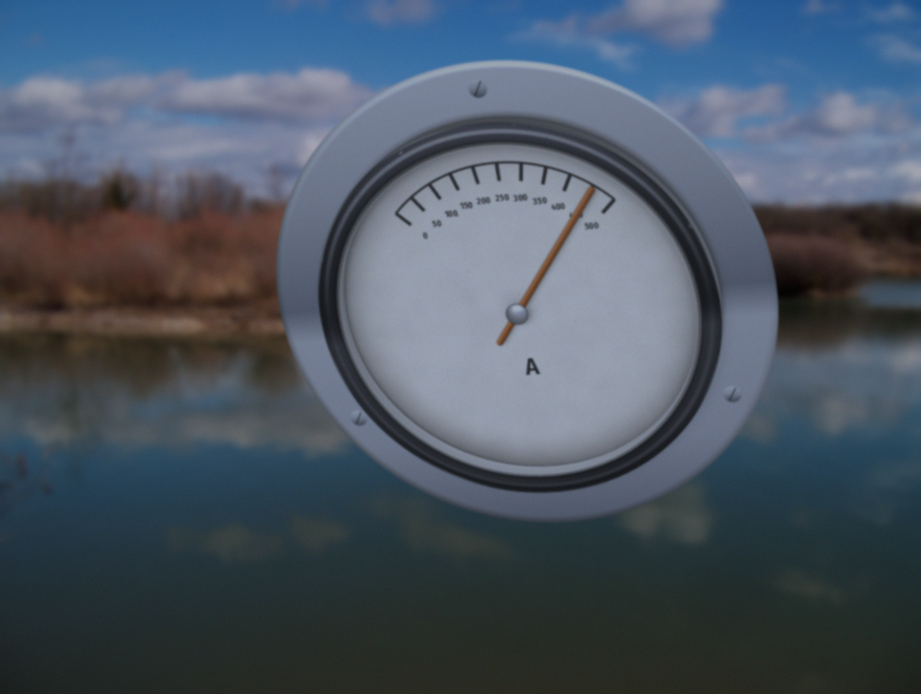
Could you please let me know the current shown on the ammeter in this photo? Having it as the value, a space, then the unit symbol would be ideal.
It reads 450 A
